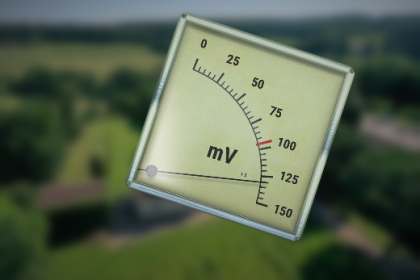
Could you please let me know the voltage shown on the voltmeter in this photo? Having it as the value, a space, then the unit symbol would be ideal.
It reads 130 mV
